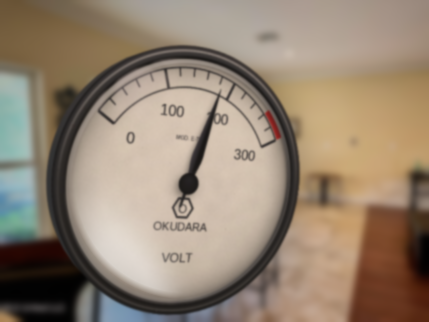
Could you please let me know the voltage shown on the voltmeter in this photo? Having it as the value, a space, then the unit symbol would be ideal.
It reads 180 V
